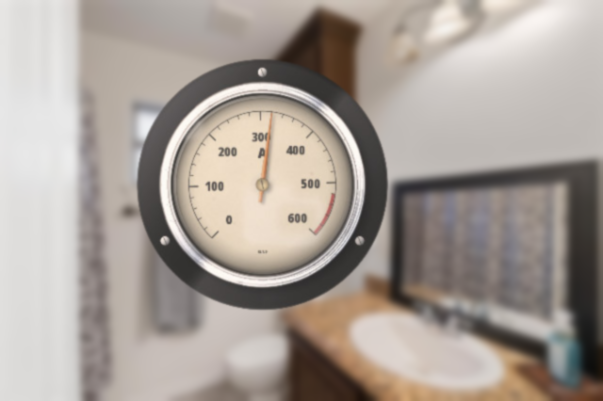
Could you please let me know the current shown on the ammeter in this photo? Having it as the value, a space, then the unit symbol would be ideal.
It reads 320 A
